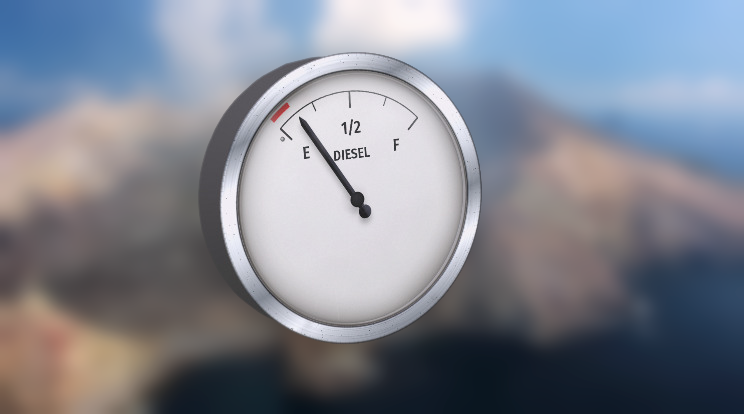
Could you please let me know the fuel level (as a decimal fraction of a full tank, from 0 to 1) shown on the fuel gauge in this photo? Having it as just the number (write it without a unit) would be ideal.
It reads 0.125
